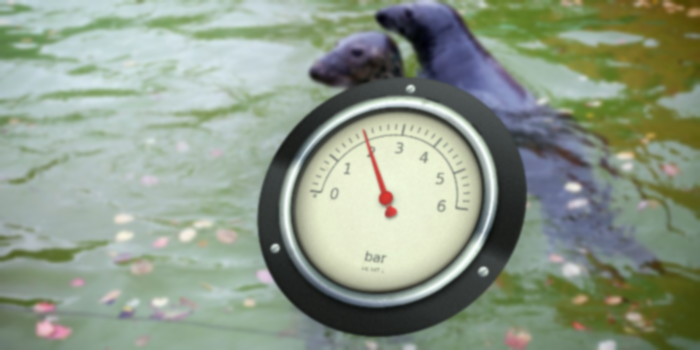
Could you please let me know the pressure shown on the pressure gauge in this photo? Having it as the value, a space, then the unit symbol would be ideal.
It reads 2 bar
